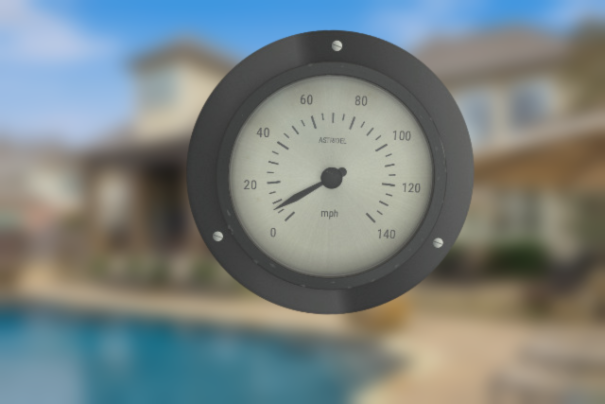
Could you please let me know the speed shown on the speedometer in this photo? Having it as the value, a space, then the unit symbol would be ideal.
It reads 7.5 mph
